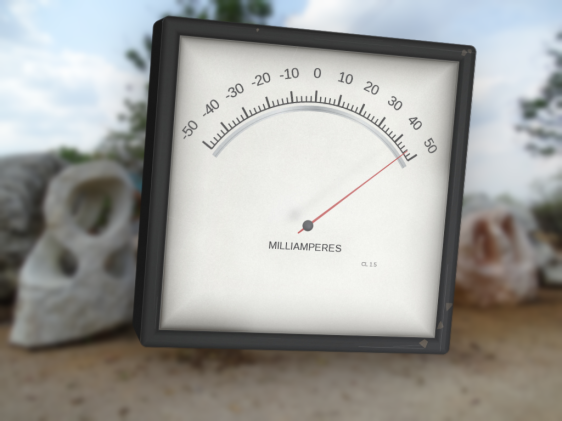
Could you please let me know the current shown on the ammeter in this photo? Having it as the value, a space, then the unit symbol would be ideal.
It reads 46 mA
